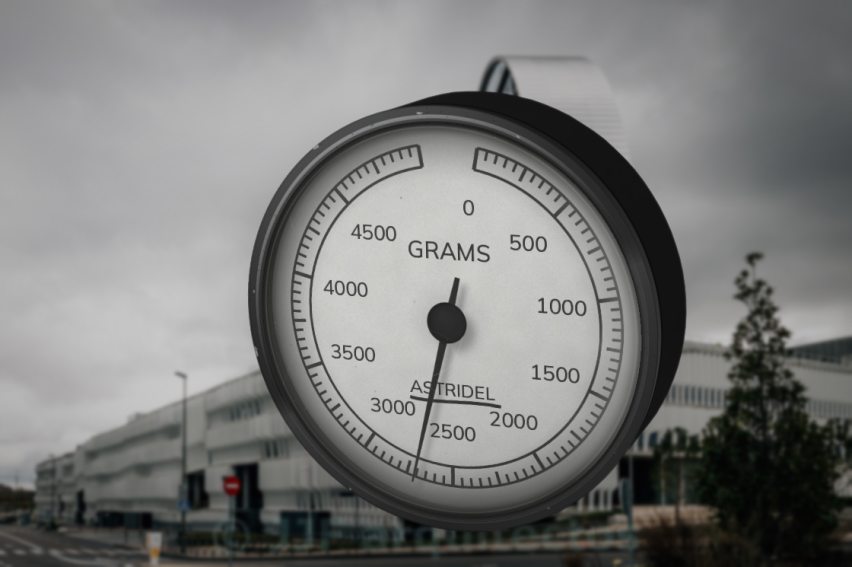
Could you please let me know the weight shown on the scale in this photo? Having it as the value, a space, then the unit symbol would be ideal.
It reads 2700 g
